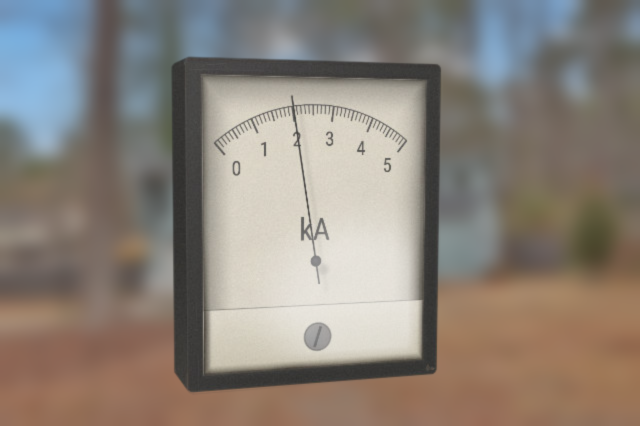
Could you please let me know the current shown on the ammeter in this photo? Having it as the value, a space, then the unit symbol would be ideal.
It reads 2 kA
